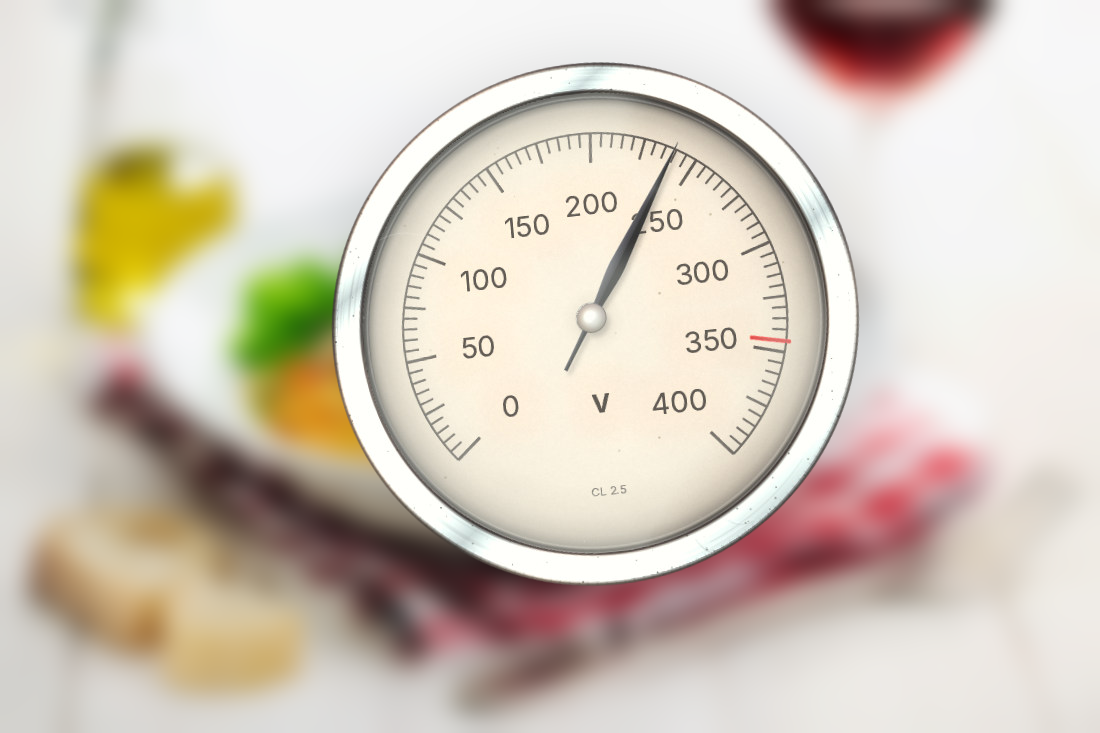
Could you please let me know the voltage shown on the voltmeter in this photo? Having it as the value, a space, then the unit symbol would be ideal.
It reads 240 V
